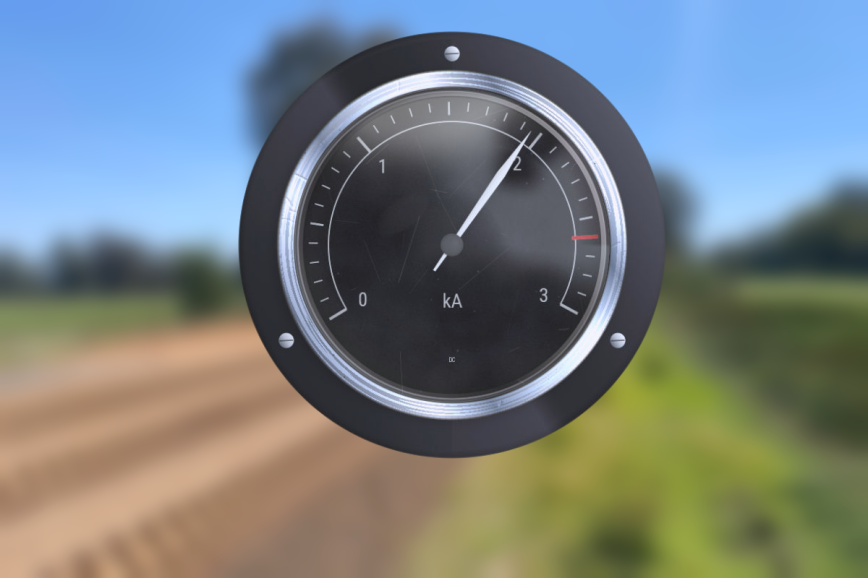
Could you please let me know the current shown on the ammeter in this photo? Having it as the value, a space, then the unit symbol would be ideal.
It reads 1.95 kA
